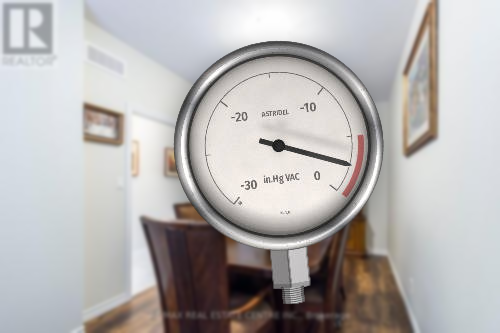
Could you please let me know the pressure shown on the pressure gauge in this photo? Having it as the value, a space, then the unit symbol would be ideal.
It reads -2.5 inHg
